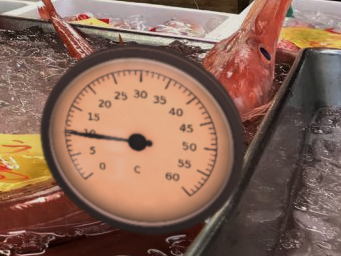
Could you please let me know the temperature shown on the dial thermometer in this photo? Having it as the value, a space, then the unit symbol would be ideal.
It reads 10 °C
